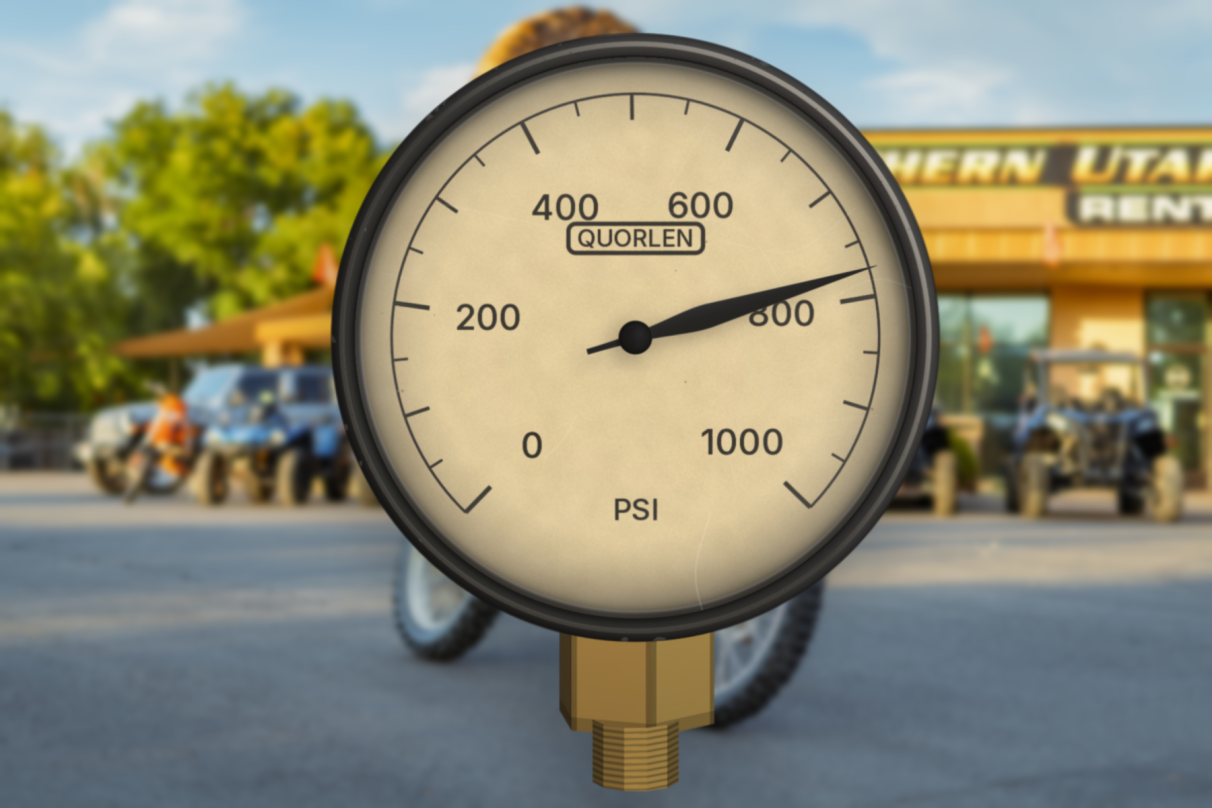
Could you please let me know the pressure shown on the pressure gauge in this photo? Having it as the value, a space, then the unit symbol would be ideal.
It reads 775 psi
